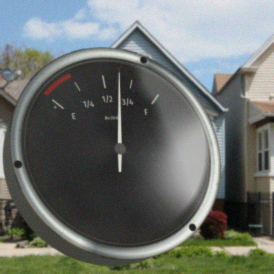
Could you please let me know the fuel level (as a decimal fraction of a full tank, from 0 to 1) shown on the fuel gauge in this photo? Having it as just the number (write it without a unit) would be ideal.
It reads 0.625
